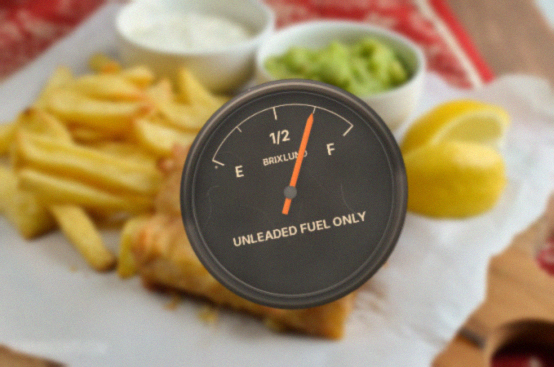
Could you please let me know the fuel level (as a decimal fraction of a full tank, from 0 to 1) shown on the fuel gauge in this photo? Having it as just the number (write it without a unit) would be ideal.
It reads 0.75
